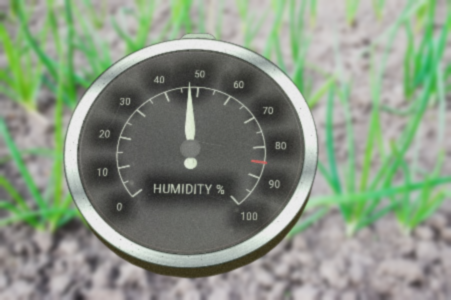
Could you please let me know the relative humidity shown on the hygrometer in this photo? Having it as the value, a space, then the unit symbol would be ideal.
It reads 47.5 %
